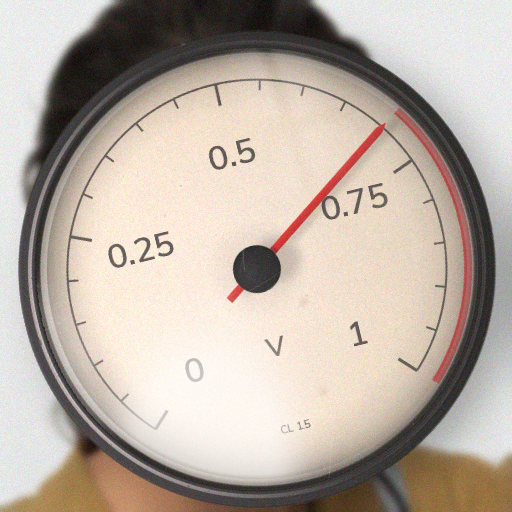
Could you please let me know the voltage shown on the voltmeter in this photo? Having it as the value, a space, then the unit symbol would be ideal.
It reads 0.7 V
